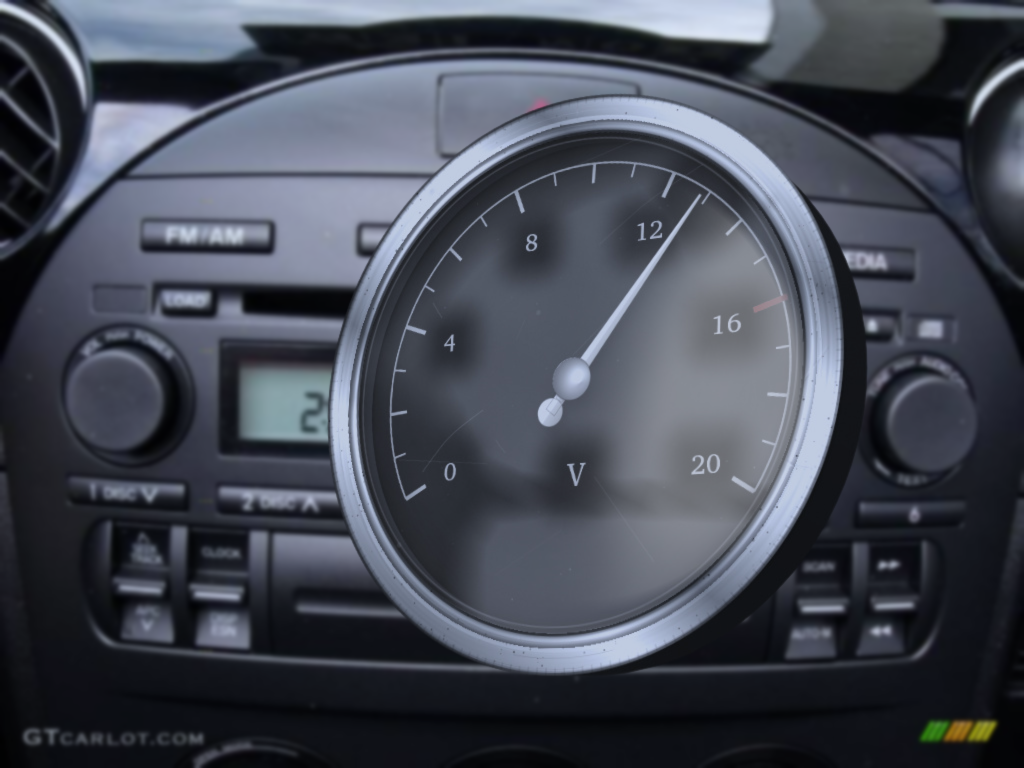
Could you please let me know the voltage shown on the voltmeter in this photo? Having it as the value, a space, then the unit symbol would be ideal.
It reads 13 V
